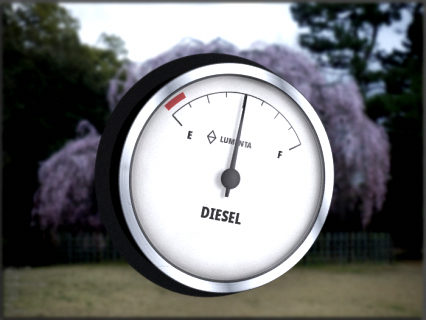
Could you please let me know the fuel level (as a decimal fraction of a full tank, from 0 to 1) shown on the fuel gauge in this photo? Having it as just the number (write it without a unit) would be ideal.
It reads 0.5
